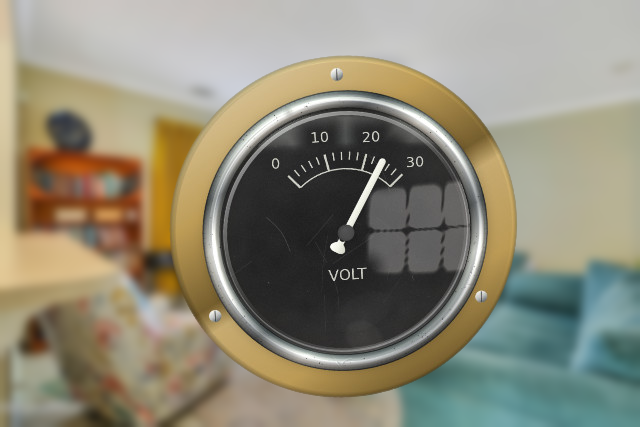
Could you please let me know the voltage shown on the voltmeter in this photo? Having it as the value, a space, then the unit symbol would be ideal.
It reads 24 V
